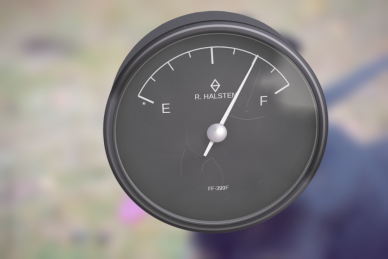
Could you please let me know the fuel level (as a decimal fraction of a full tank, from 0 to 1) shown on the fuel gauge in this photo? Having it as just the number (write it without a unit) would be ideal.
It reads 0.75
